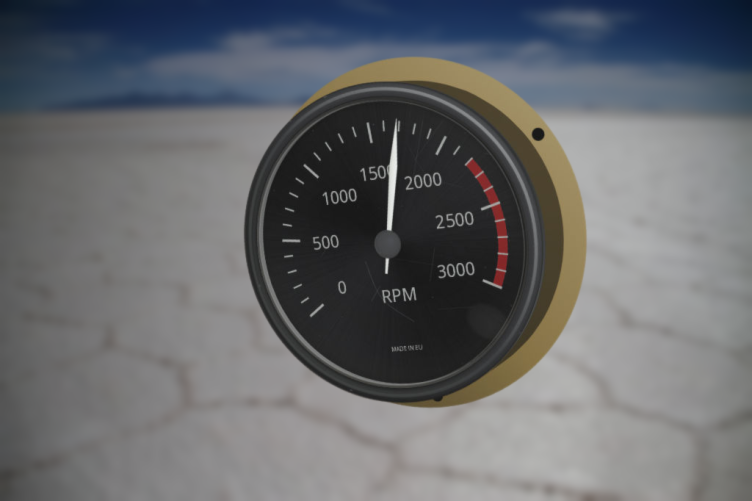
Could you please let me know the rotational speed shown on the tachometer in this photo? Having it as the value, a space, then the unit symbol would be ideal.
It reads 1700 rpm
